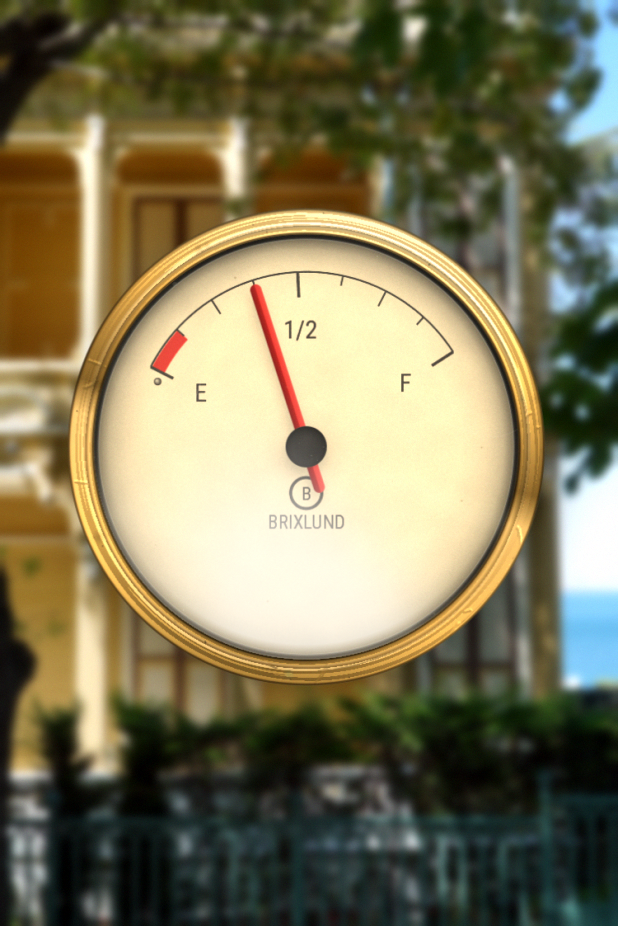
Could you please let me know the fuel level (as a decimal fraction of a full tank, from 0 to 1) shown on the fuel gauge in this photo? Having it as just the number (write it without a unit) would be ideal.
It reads 0.375
